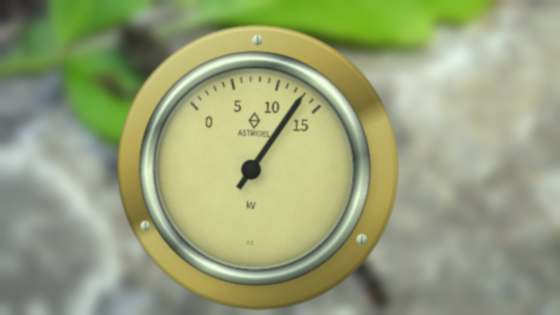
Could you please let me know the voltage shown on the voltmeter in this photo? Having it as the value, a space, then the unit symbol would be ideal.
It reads 13 kV
